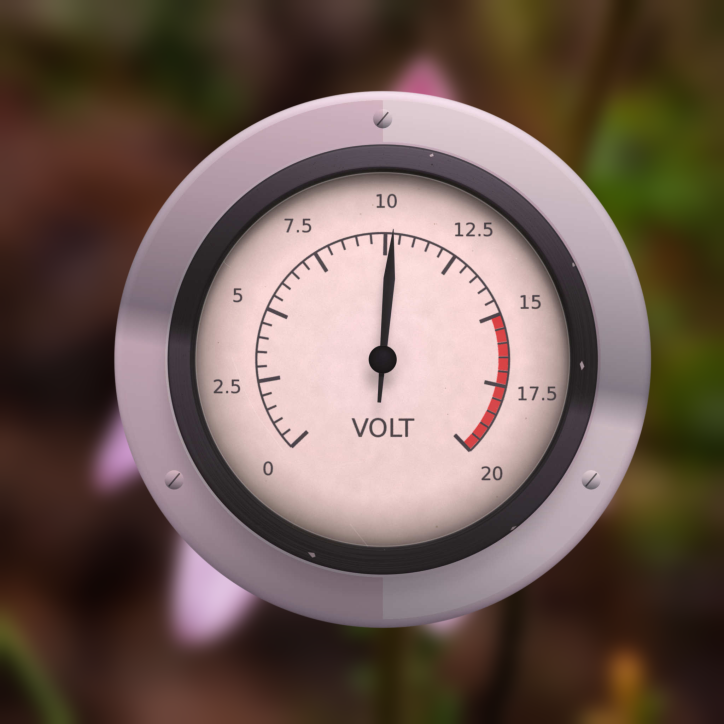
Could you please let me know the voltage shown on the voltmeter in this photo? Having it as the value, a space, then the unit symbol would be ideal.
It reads 10.25 V
